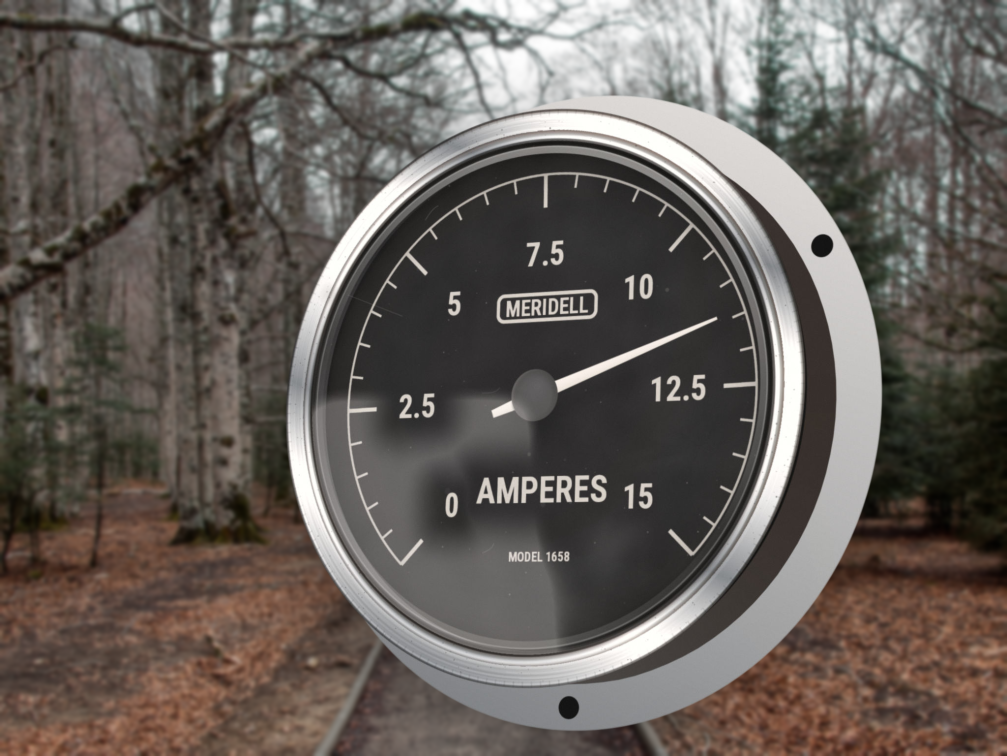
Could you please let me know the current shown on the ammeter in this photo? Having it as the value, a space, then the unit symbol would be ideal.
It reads 11.5 A
